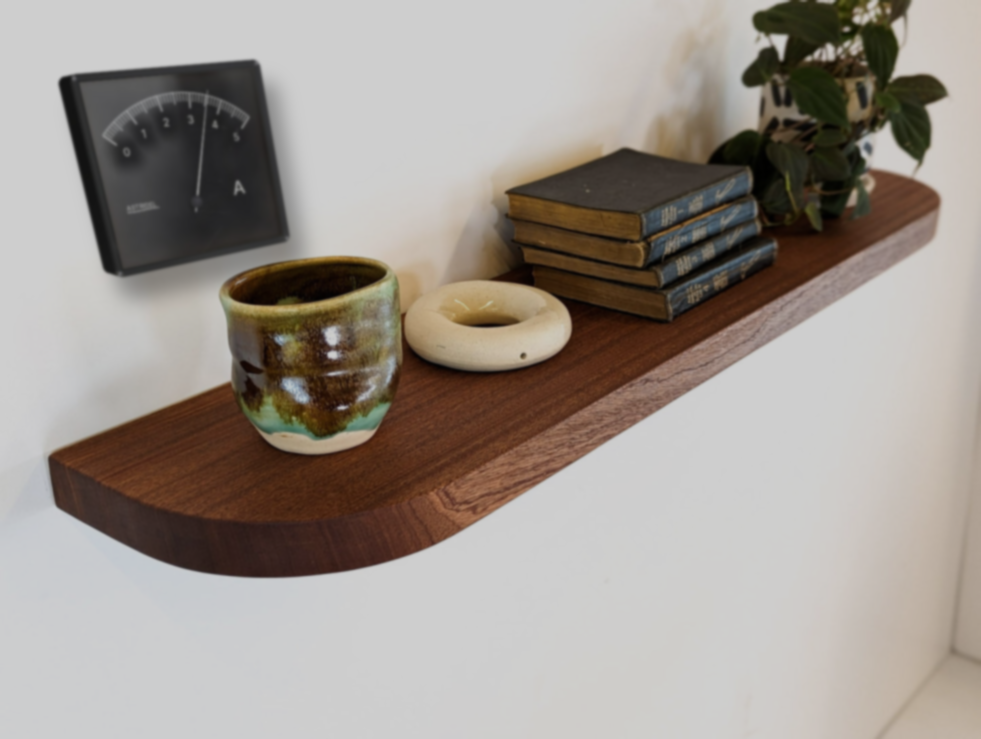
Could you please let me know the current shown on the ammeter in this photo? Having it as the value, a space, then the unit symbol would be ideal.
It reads 3.5 A
